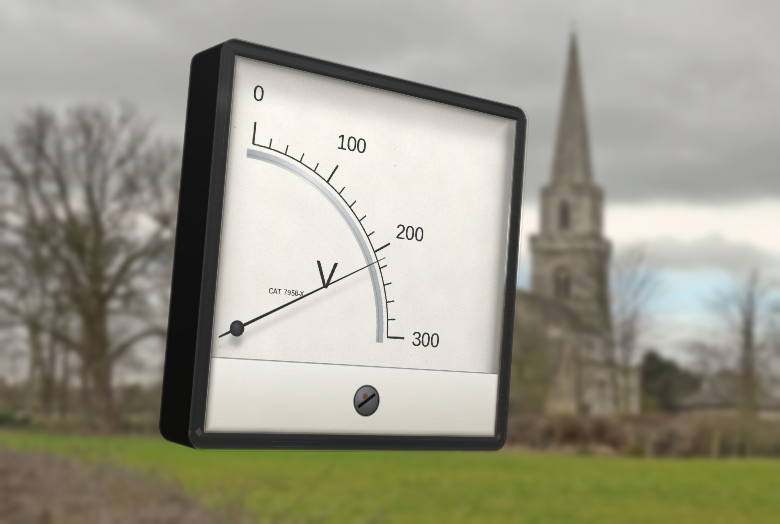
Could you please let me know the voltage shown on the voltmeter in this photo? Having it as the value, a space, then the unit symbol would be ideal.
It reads 210 V
